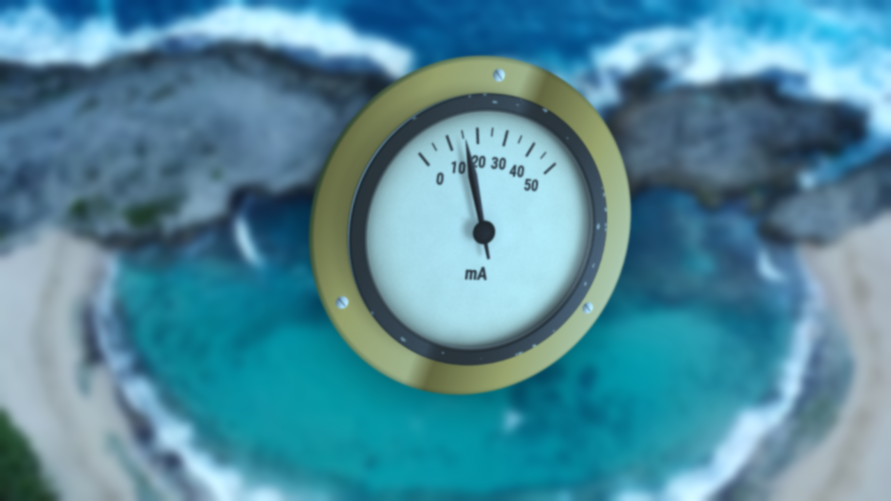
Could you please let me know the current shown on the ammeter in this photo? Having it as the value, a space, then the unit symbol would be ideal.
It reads 15 mA
